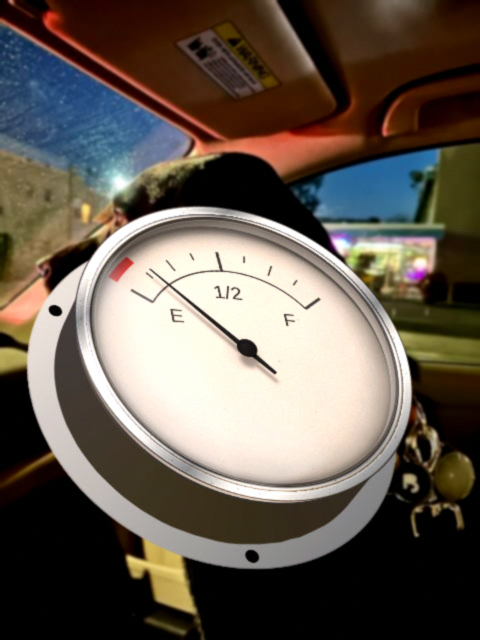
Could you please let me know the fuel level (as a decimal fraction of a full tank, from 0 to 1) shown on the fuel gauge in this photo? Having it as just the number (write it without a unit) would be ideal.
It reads 0.125
